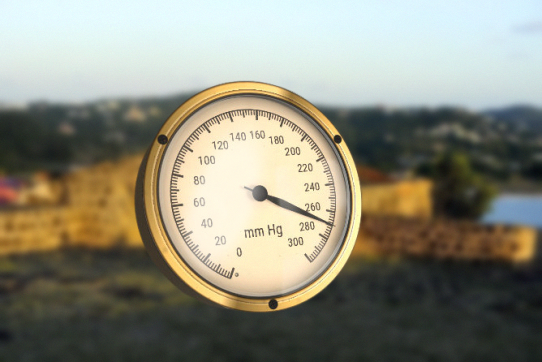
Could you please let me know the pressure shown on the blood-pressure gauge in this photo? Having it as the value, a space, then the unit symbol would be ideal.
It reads 270 mmHg
